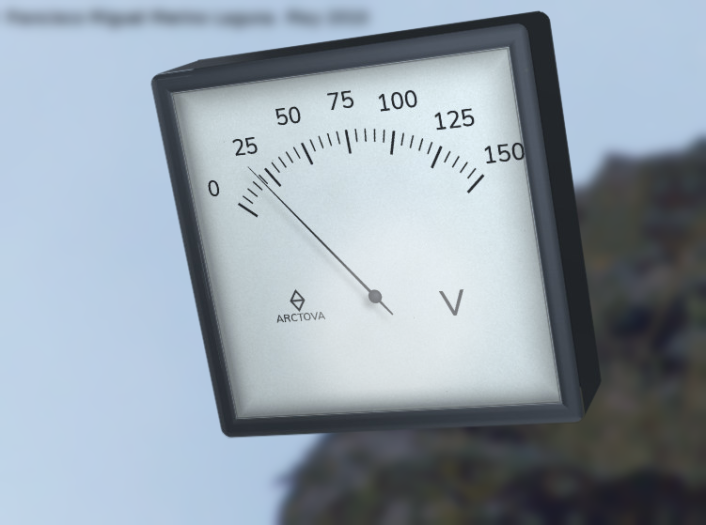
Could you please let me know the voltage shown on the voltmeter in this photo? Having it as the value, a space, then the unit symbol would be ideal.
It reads 20 V
